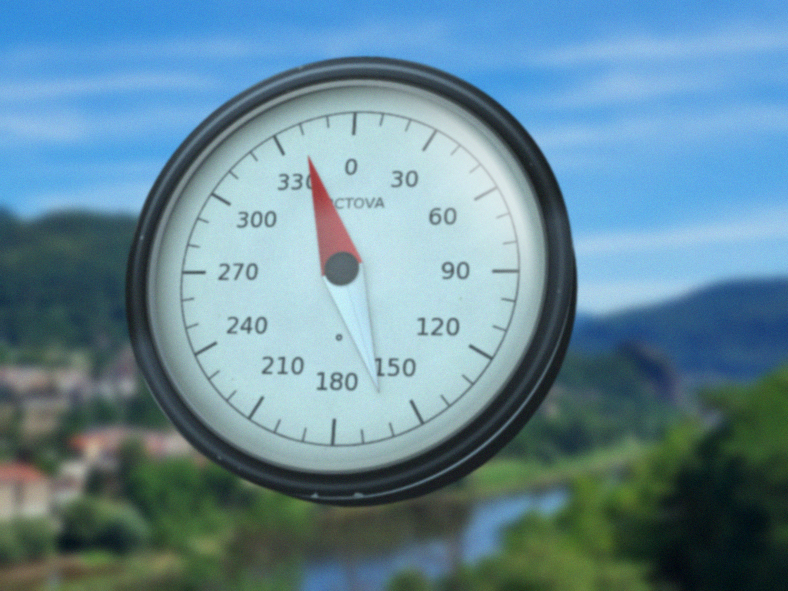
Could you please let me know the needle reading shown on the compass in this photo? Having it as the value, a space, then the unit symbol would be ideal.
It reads 340 °
